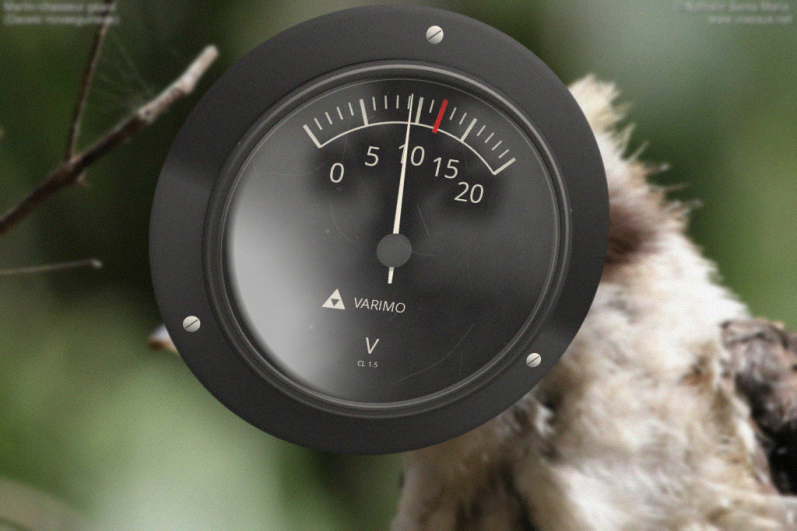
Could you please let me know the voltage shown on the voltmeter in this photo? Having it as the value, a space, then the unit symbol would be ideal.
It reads 9 V
